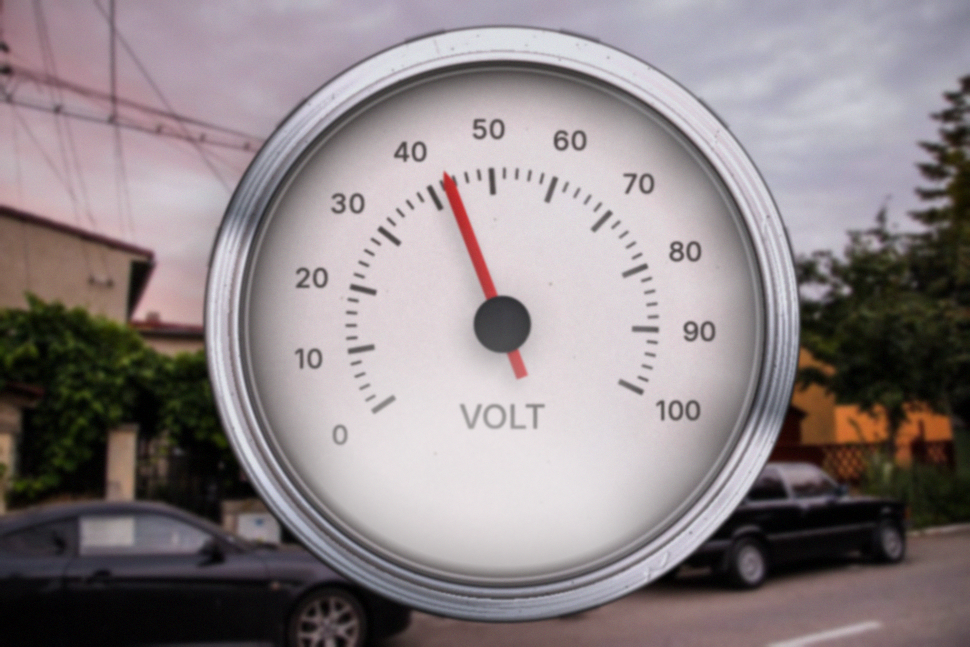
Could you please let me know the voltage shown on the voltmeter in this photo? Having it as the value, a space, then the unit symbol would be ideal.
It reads 43 V
